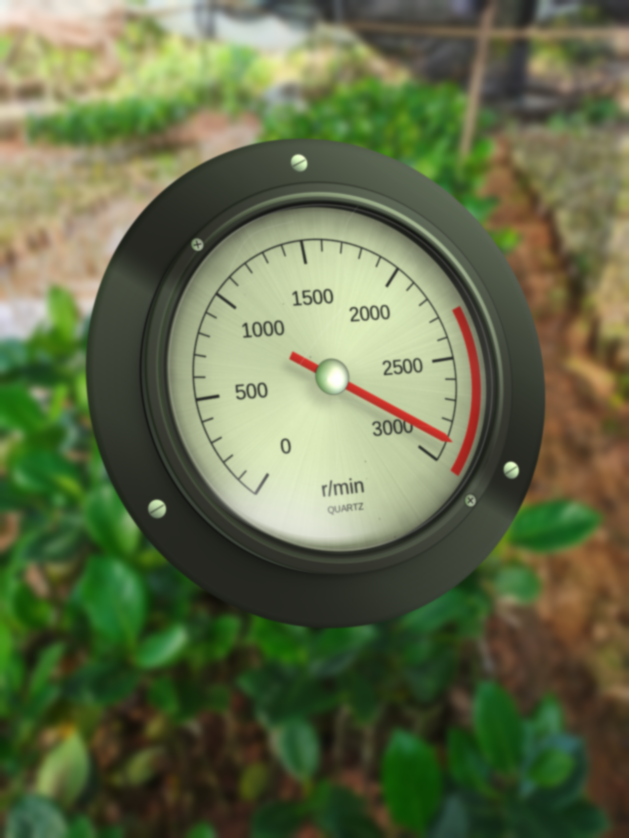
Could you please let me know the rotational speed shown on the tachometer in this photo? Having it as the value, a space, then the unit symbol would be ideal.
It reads 2900 rpm
